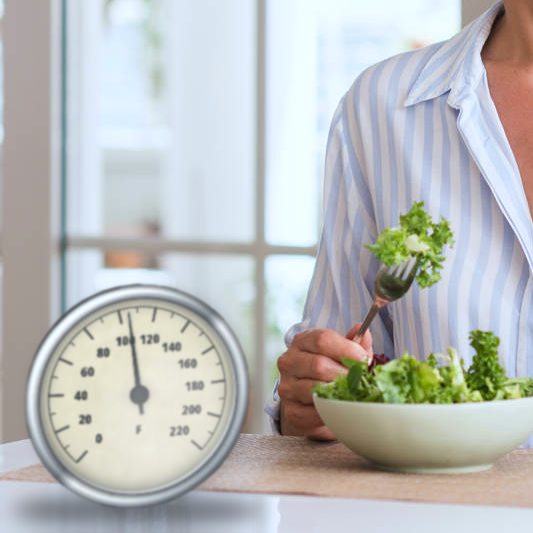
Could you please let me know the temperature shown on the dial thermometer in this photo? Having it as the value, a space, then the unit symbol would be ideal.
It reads 105 °F
